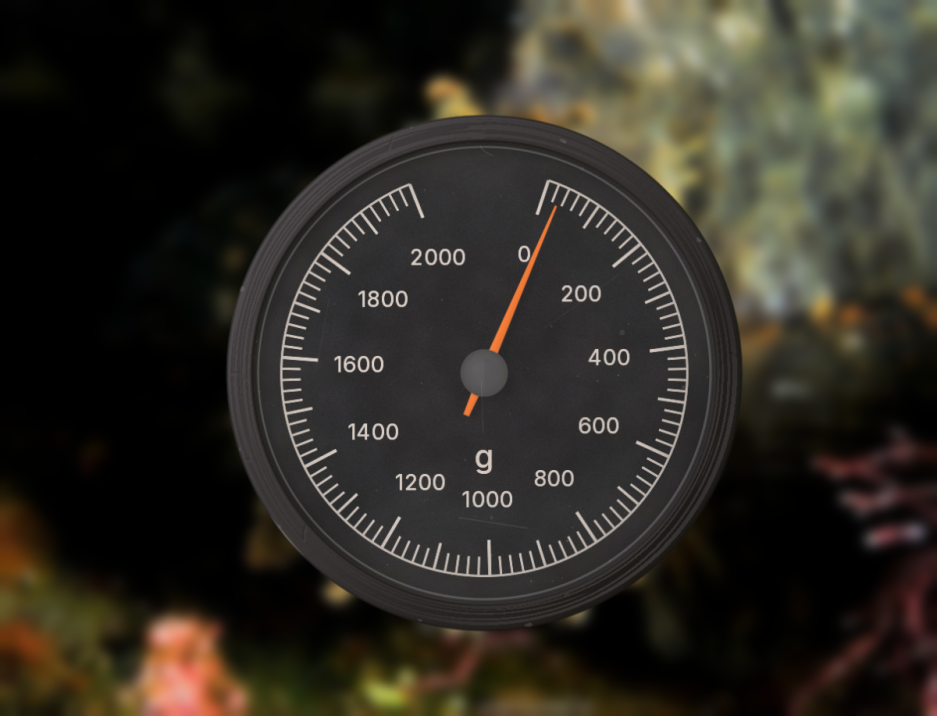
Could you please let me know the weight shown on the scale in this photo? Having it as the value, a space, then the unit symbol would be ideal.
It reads 30 g
